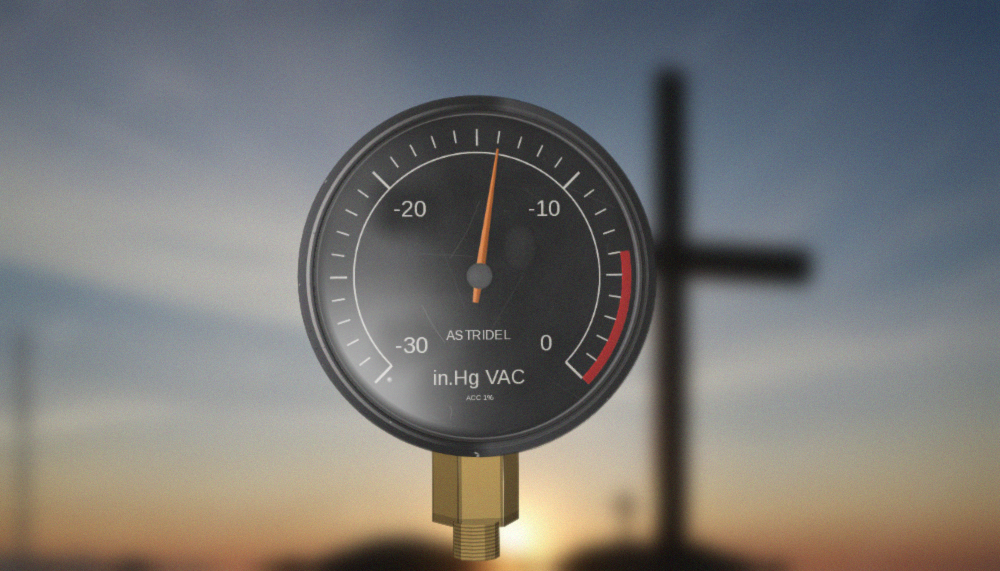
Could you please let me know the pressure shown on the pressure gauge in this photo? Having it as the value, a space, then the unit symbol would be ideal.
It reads -14 inHg
